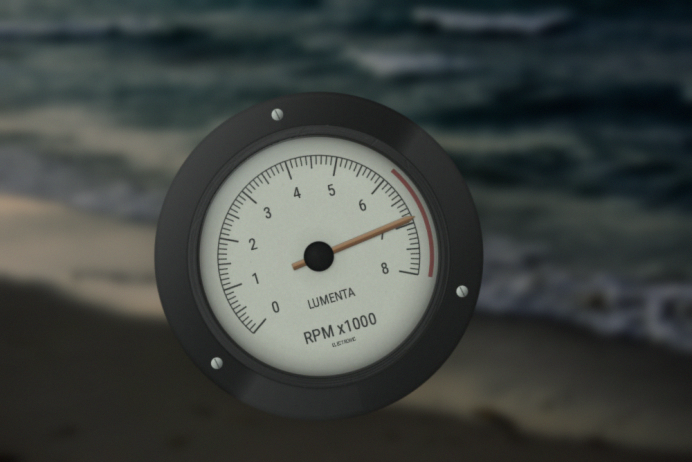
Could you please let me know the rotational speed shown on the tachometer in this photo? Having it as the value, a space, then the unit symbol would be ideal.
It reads 6900 rpm
